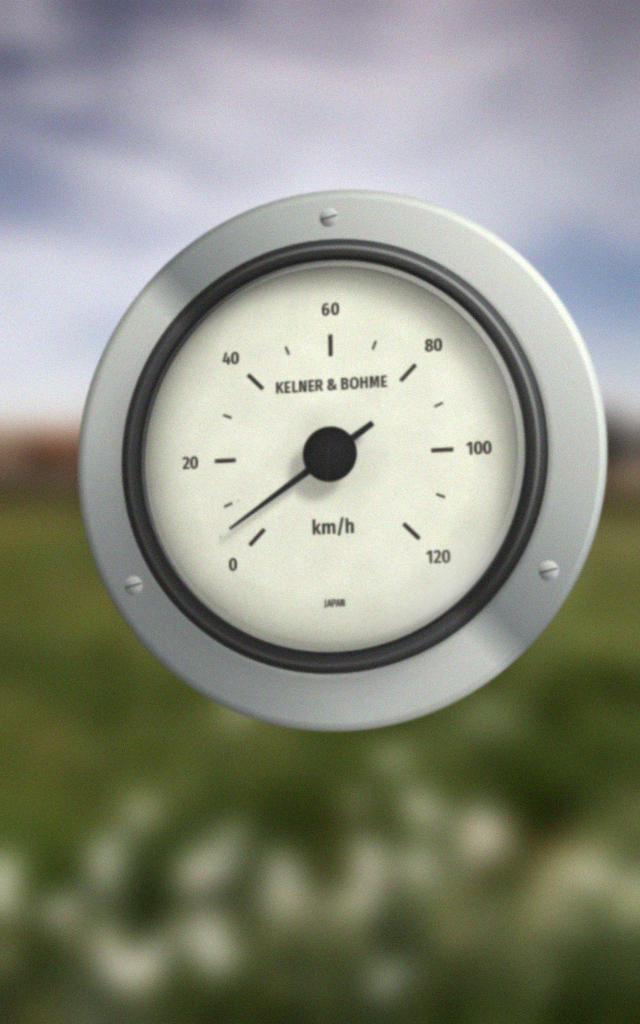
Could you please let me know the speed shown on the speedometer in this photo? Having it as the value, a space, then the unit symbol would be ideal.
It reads 5 km/h
